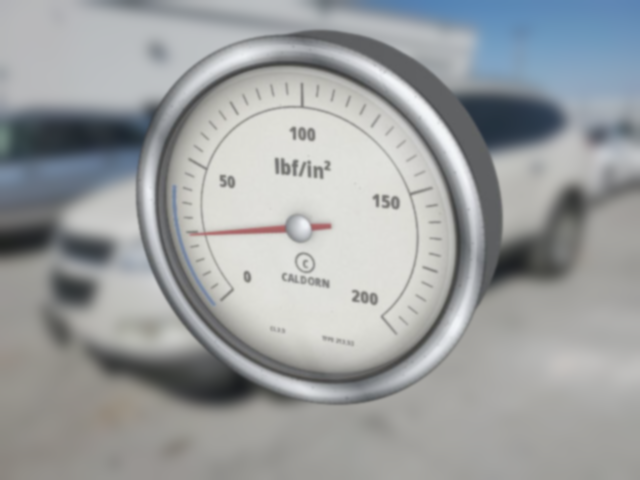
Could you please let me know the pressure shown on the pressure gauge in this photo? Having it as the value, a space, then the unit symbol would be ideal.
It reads 25 psi
